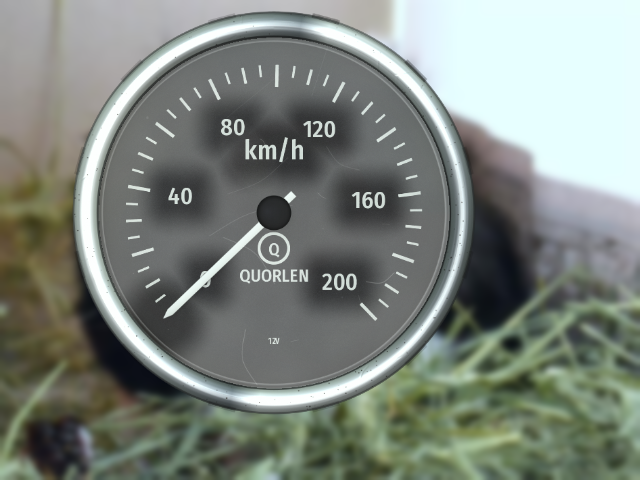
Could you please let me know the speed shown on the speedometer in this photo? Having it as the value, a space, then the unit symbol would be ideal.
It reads 0 km/h
